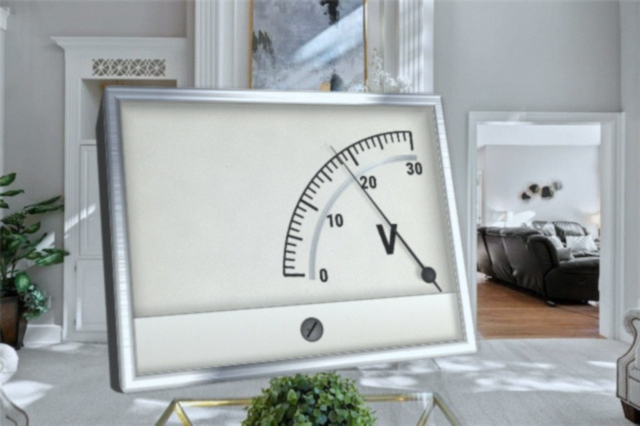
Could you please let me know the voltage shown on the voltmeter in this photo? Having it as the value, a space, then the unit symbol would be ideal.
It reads 18 V
